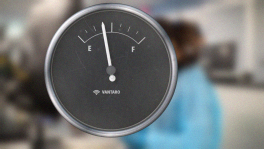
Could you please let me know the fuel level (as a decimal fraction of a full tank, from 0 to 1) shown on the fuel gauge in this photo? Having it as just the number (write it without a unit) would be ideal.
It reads 0.375
